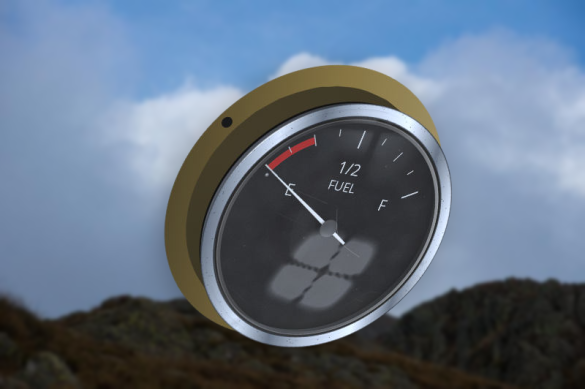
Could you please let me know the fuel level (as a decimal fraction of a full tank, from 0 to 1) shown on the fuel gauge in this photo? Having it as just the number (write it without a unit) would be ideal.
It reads 0
